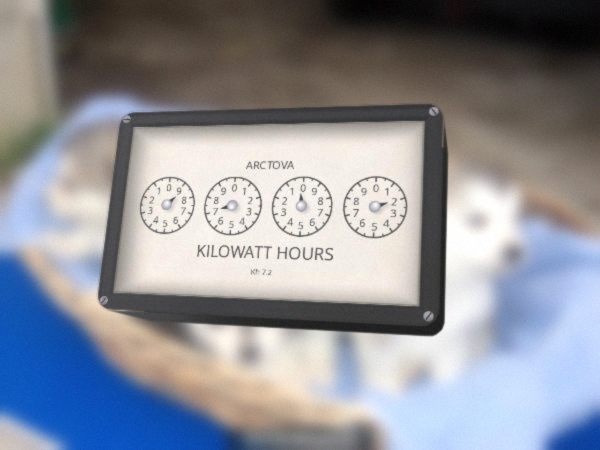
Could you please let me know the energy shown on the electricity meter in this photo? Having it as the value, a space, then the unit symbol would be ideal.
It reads 8702 kWh
